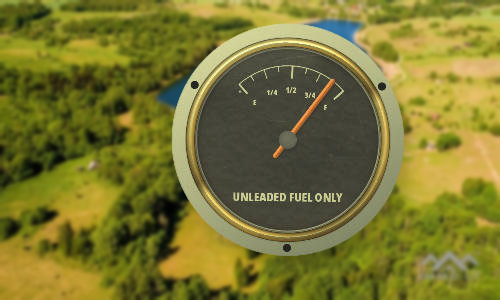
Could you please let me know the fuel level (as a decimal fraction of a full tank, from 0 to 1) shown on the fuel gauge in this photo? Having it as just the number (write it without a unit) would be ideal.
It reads 0.875
